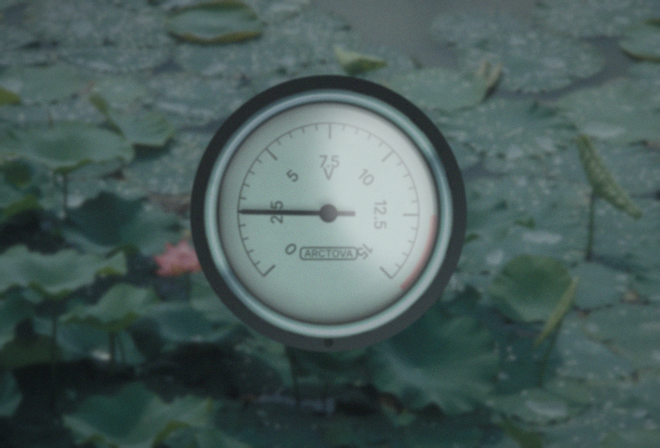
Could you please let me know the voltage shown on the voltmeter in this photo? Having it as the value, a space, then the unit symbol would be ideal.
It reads 2.5 V
